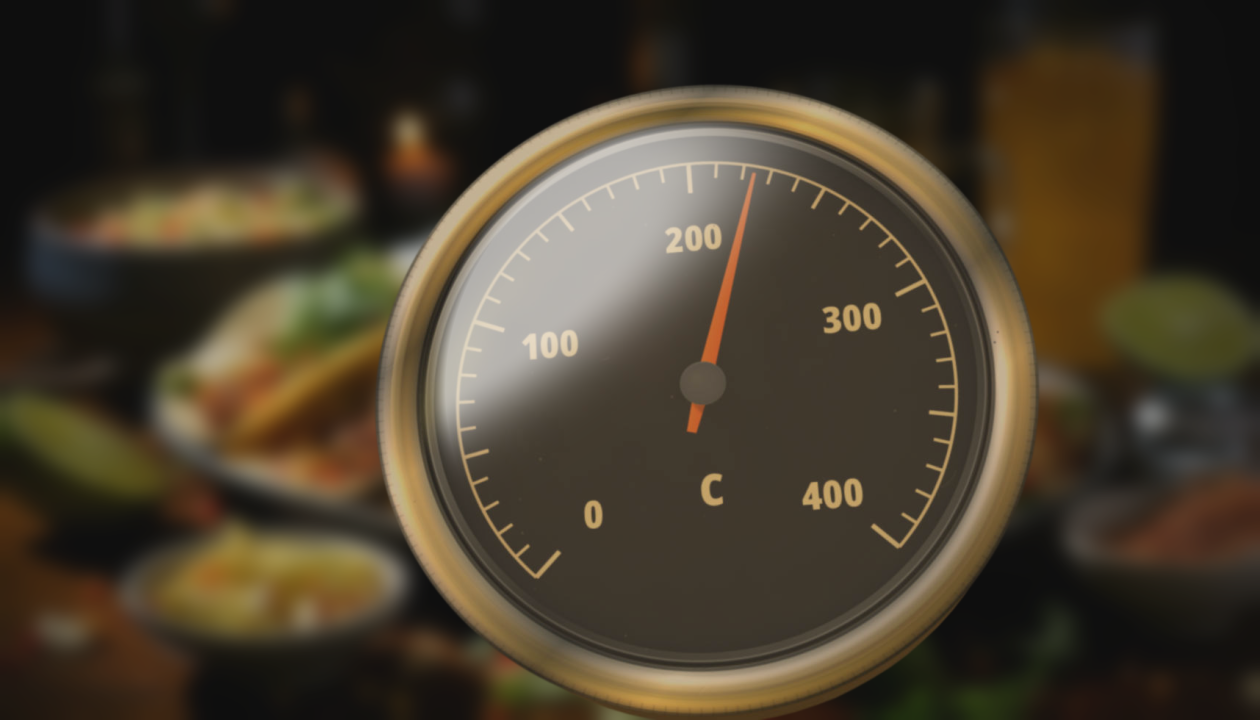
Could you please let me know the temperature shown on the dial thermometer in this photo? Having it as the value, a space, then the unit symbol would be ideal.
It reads 225 °C
